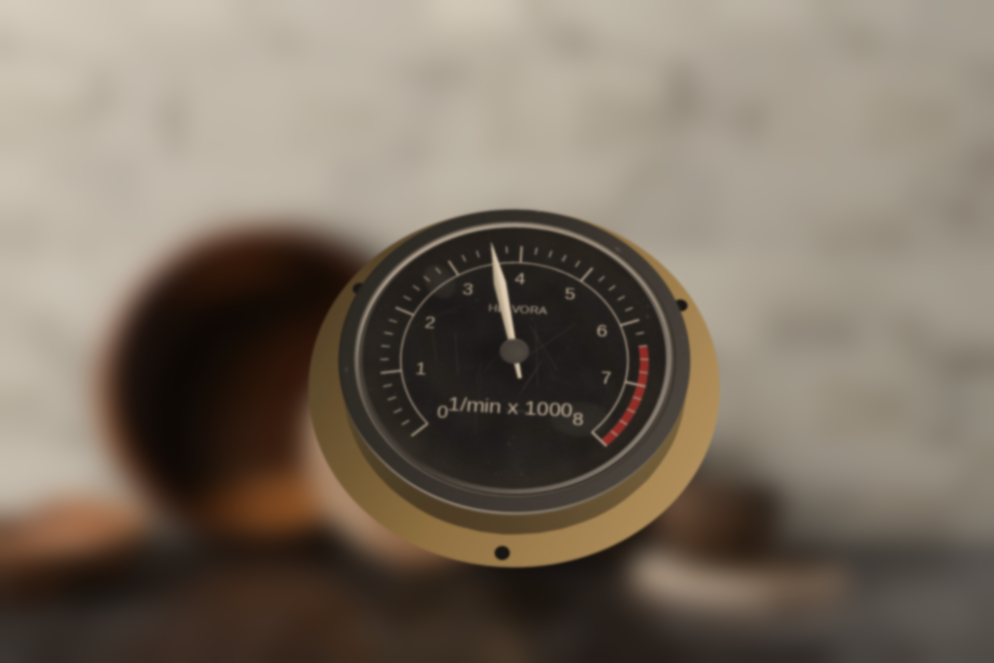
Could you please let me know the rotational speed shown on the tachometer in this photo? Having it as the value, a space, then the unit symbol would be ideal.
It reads 3600 rpm
